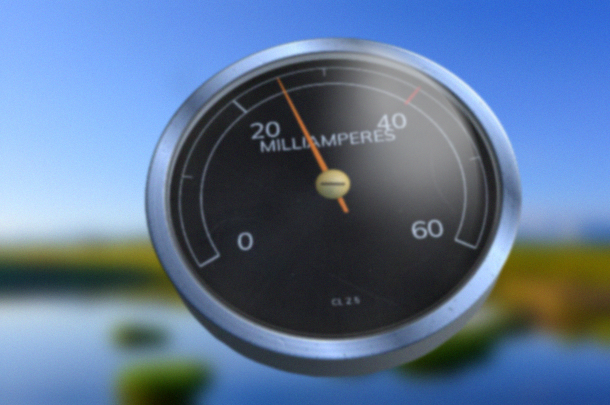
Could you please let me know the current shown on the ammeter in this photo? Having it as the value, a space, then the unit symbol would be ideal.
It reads 25 mA
